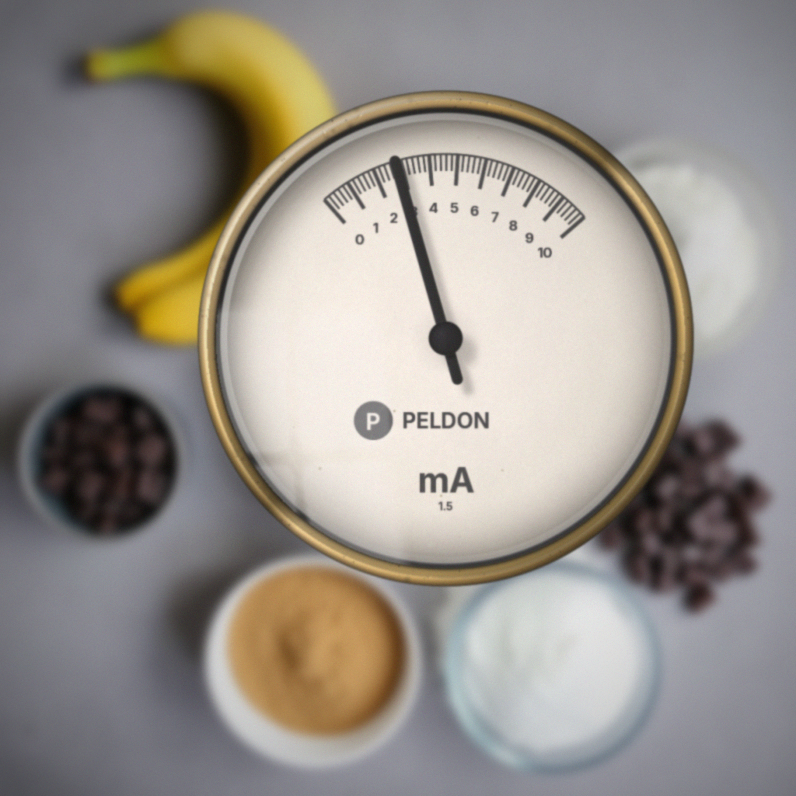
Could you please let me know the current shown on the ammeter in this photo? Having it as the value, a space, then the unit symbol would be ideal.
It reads 2.8 mA
